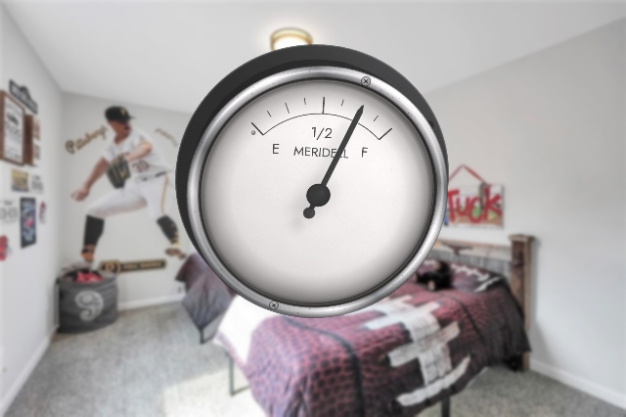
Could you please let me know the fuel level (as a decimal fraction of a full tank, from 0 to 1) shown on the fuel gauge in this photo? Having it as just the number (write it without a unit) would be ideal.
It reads 0.75
